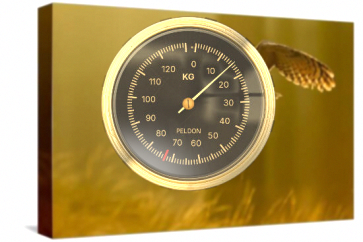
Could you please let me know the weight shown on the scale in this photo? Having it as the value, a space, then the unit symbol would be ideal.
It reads 15 kg
